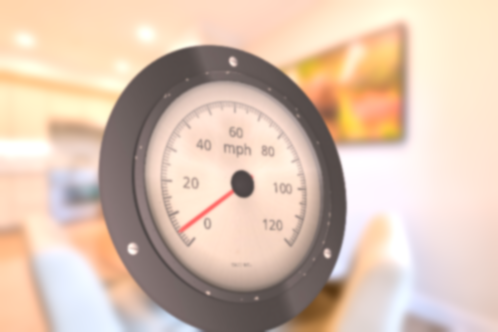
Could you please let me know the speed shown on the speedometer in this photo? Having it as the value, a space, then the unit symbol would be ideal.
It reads 5 mph
